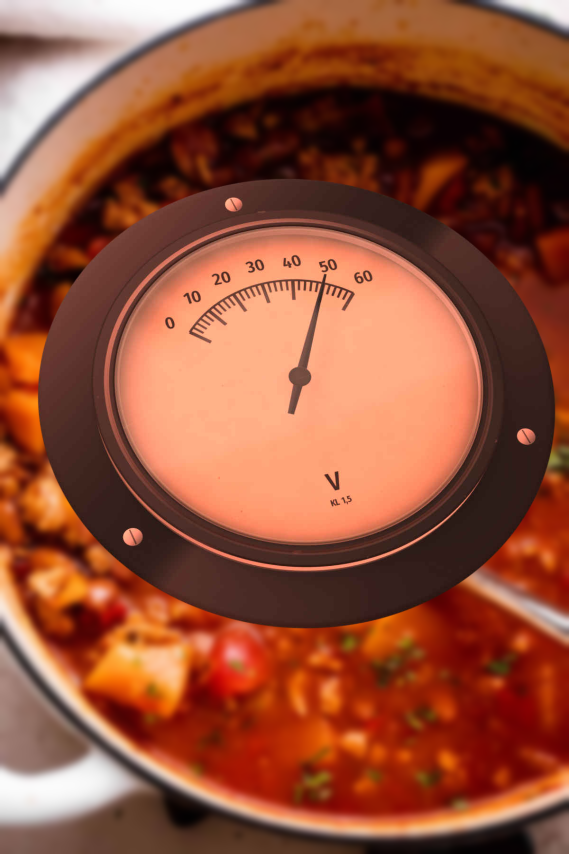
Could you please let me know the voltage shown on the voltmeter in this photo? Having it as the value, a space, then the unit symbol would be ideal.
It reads 50 V
